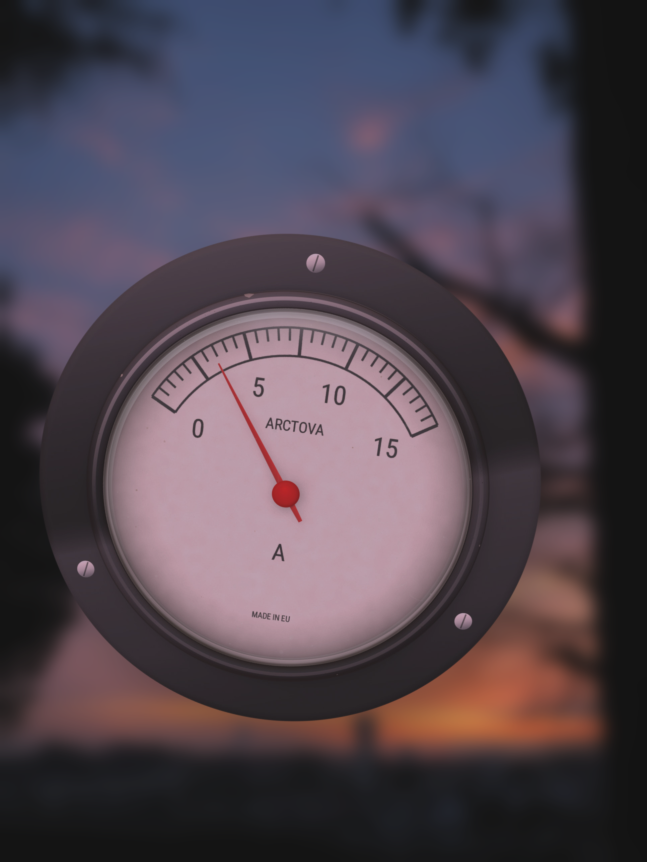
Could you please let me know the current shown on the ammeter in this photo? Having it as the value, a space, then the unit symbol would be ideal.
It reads 3.5 A
